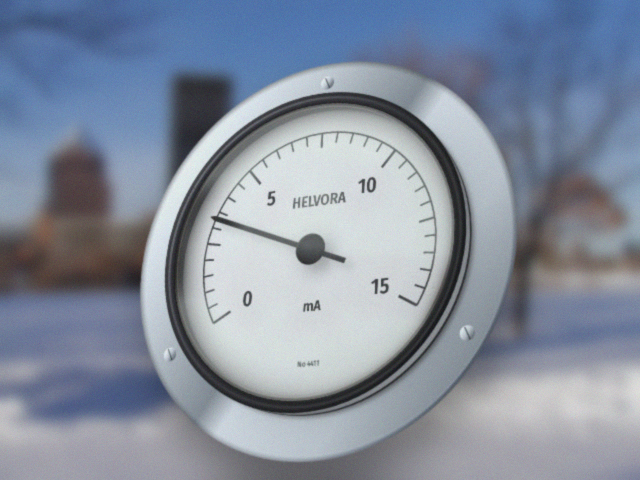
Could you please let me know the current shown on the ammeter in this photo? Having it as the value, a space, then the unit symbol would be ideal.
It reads 3.25 mA
